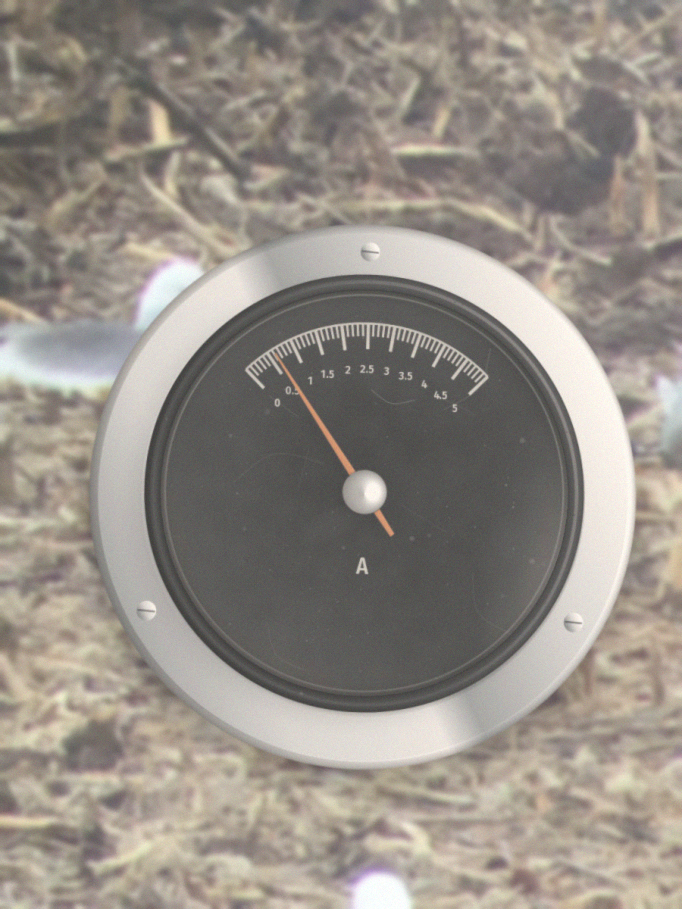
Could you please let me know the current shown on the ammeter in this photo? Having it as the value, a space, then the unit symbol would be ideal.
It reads 0.6 A
